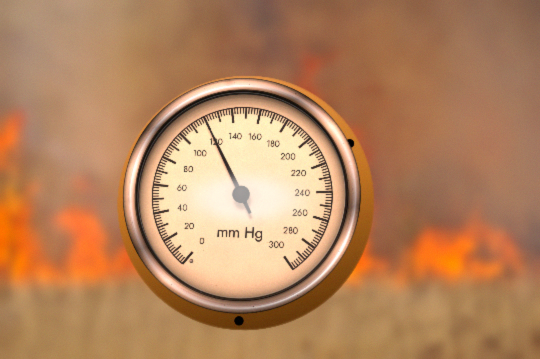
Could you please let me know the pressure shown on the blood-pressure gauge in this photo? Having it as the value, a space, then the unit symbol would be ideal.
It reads 120 mmHg
